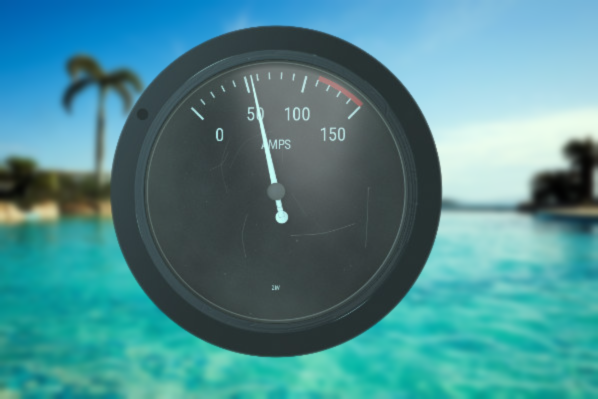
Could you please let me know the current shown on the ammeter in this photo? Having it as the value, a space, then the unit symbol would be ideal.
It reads 55 A
